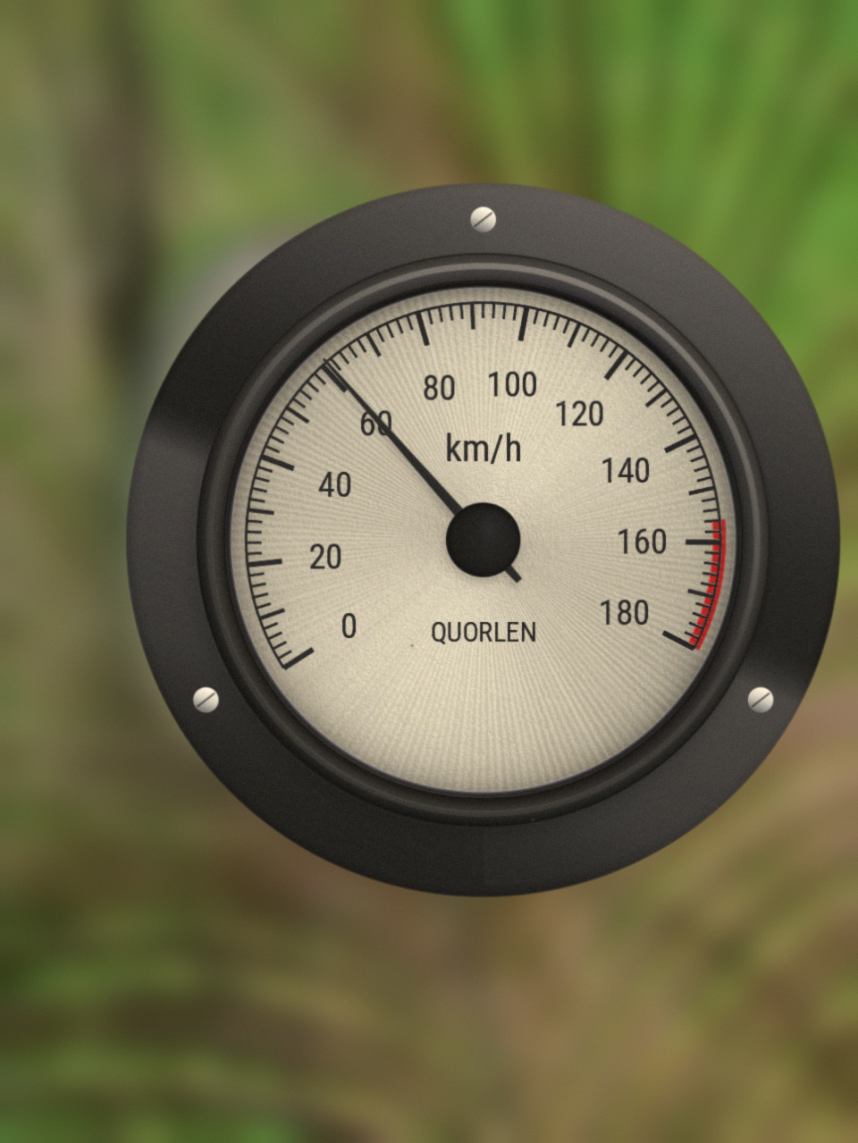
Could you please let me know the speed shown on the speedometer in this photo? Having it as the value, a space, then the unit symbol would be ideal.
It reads 61 km/h
